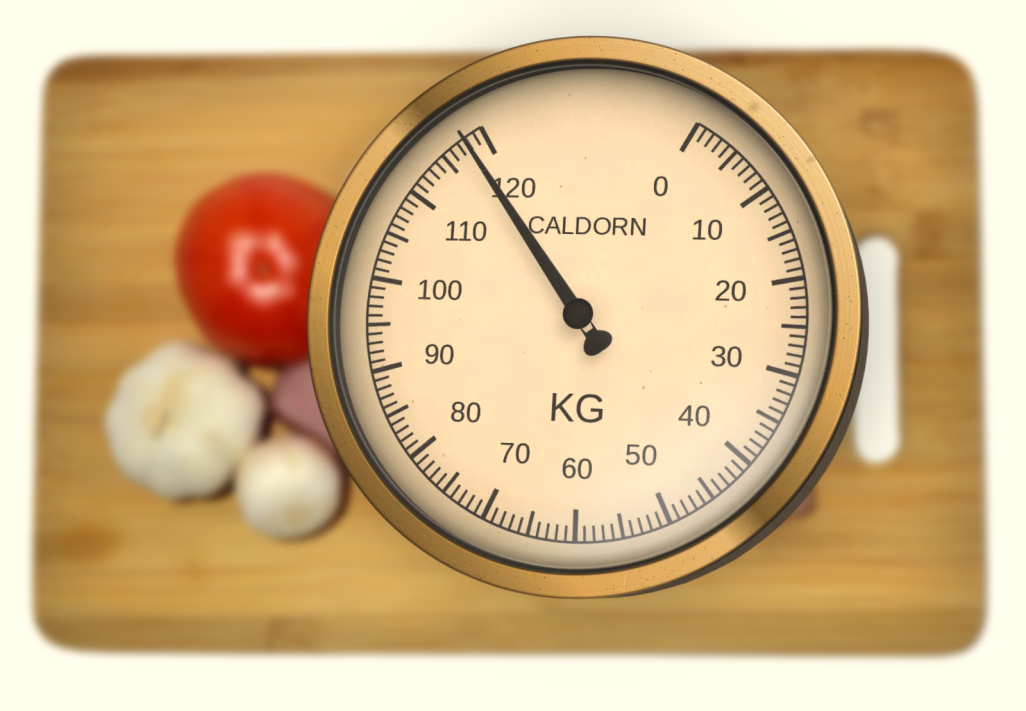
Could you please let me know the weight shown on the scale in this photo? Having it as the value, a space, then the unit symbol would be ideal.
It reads 118 kg
